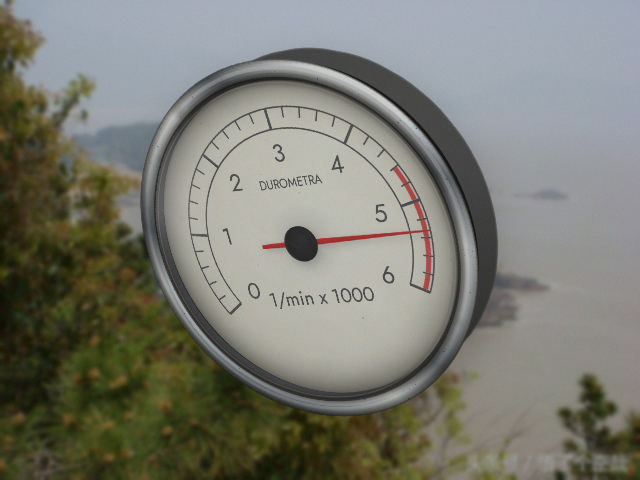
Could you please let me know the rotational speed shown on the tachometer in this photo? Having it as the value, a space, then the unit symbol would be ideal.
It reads 5300 rpm
